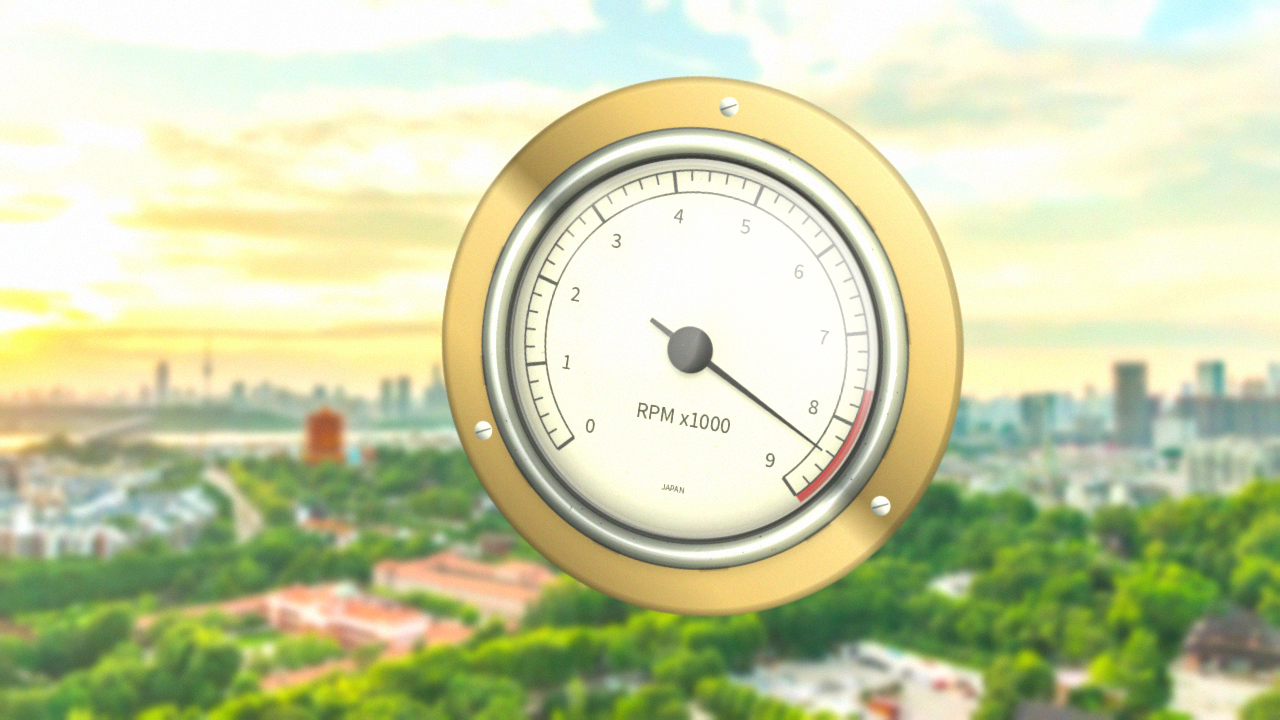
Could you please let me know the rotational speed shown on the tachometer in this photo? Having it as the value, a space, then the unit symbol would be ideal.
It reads 8400 rpm
